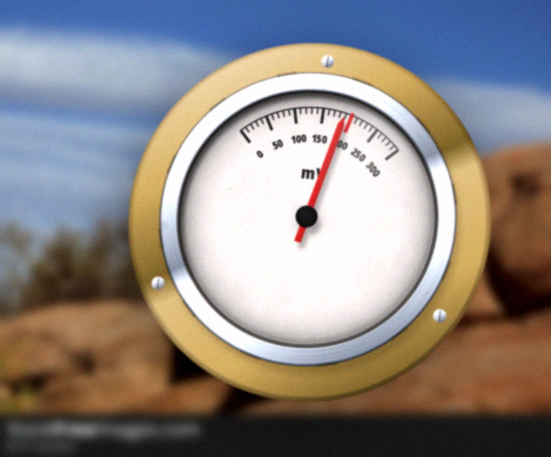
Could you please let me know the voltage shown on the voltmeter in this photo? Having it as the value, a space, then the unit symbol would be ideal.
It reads 190 mV
